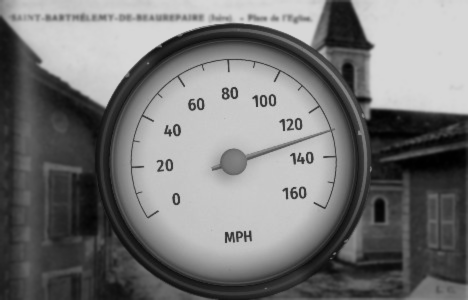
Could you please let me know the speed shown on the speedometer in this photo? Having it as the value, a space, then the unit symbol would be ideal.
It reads 130 mph
